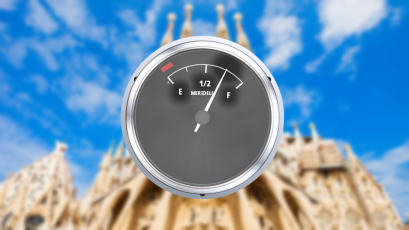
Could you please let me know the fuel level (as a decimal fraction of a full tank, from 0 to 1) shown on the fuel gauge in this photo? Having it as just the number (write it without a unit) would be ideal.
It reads 0.75
